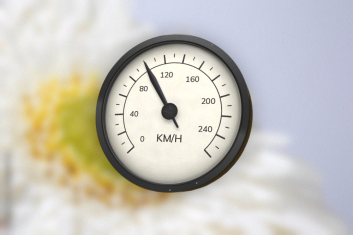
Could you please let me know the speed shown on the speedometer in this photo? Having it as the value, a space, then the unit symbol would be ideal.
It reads 100 km/h
